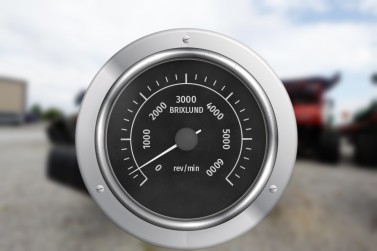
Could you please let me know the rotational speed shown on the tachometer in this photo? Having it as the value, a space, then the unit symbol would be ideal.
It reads 300 rpm
